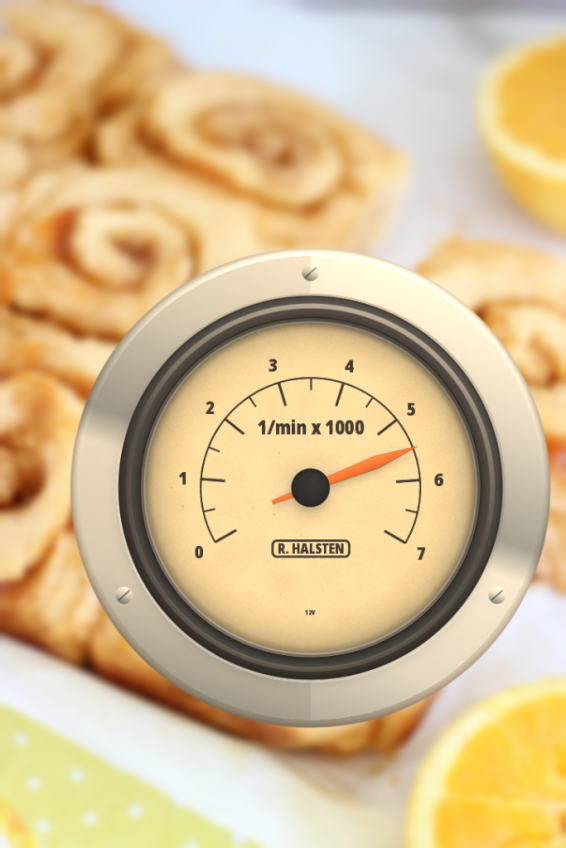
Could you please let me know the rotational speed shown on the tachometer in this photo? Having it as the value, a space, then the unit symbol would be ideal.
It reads 5500 rpm
